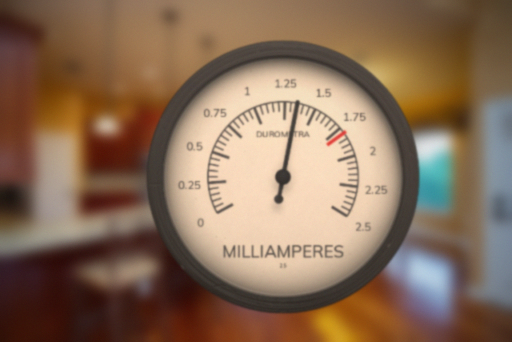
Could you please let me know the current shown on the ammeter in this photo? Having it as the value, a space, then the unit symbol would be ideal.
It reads 1.35 mA
